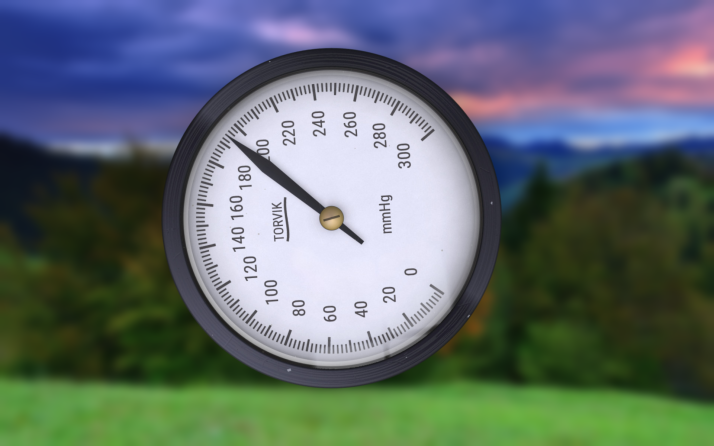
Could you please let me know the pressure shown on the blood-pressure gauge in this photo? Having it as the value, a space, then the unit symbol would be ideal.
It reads 194 mmHg
